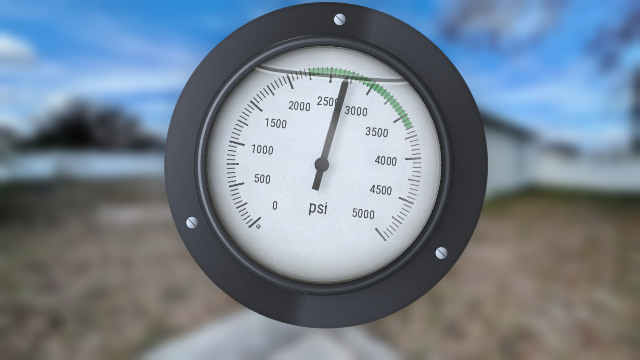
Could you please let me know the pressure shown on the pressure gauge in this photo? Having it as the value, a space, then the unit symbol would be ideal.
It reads 2700 psi
